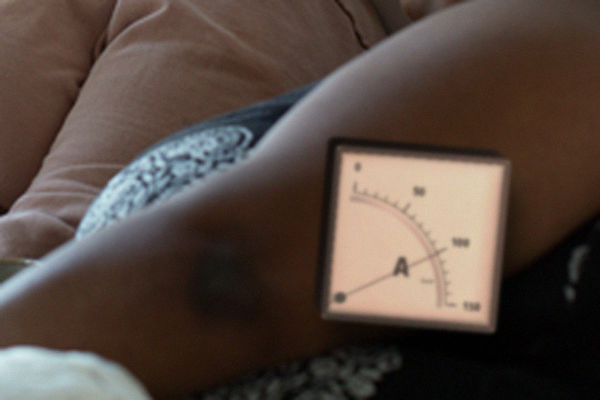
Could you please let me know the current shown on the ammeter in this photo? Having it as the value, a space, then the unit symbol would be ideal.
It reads 100 A
